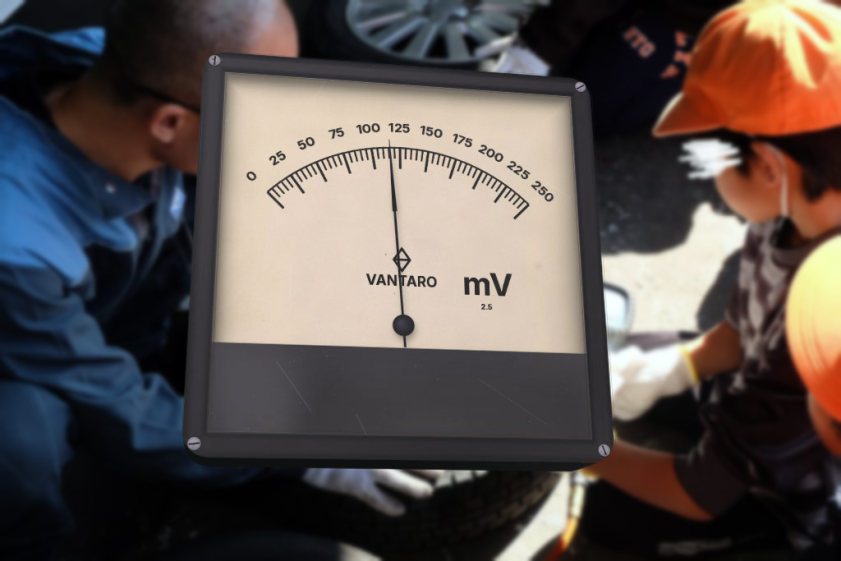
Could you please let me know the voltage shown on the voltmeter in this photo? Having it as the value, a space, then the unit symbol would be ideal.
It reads 115 mV
